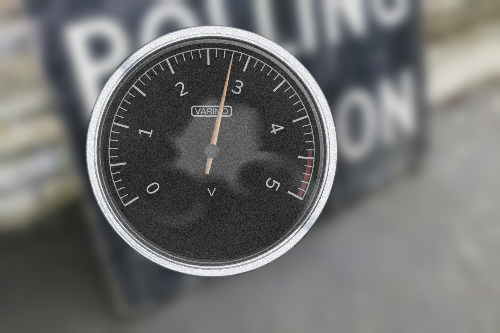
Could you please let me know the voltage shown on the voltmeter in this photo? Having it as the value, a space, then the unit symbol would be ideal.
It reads 2.8 V
